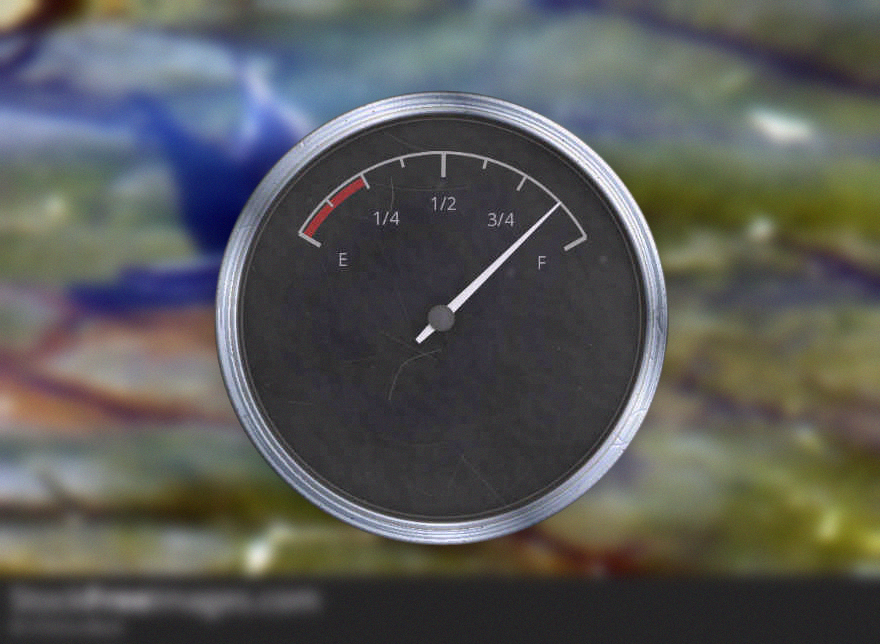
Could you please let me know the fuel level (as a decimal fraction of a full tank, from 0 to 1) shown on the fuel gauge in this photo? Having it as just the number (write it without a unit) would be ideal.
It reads 0.875
